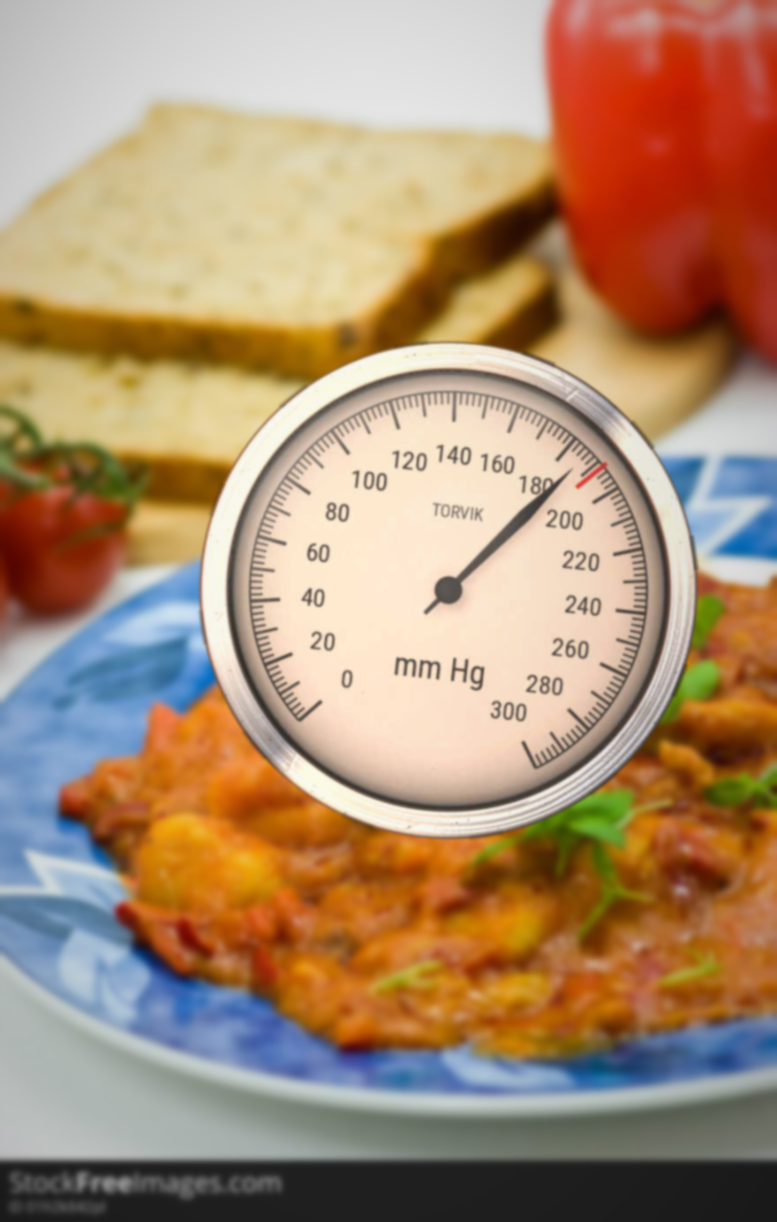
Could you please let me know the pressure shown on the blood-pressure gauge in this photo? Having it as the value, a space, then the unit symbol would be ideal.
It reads 186 mmHg
